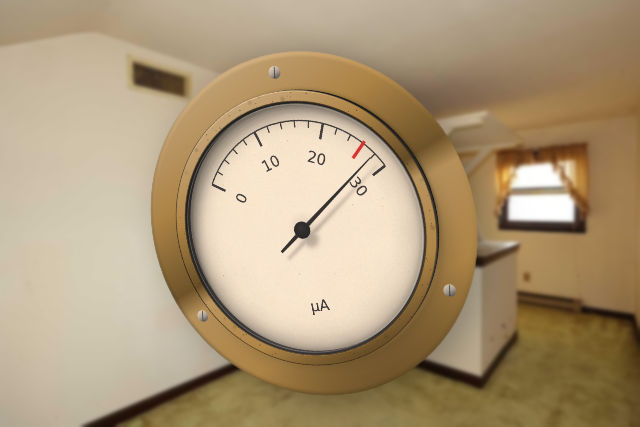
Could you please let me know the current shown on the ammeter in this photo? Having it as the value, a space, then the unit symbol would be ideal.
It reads 28 µA
